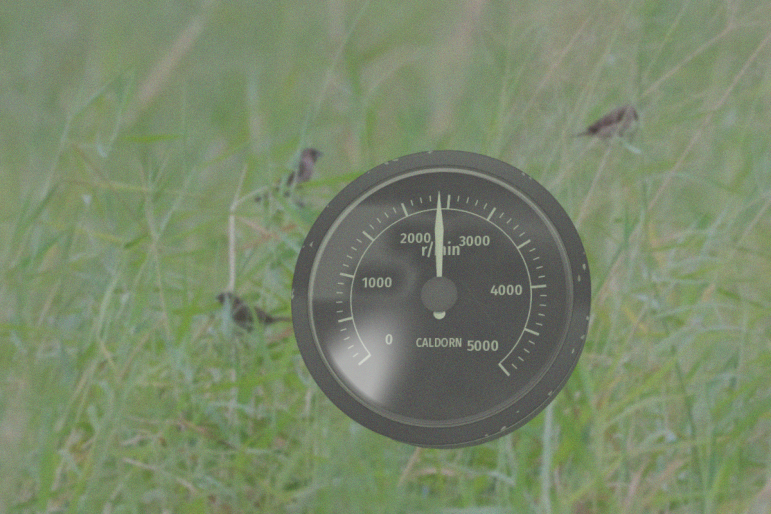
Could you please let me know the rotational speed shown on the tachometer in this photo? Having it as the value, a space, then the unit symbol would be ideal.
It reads 2400 rpm
